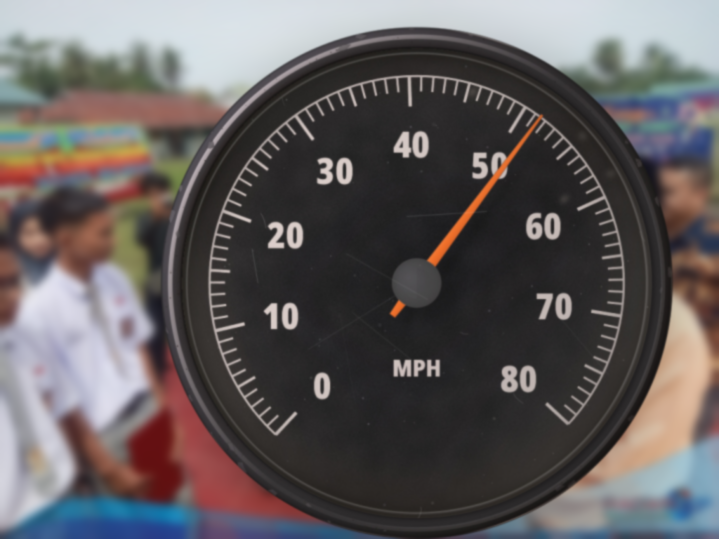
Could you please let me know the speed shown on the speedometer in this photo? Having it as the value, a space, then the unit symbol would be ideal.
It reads 51.5 mph
